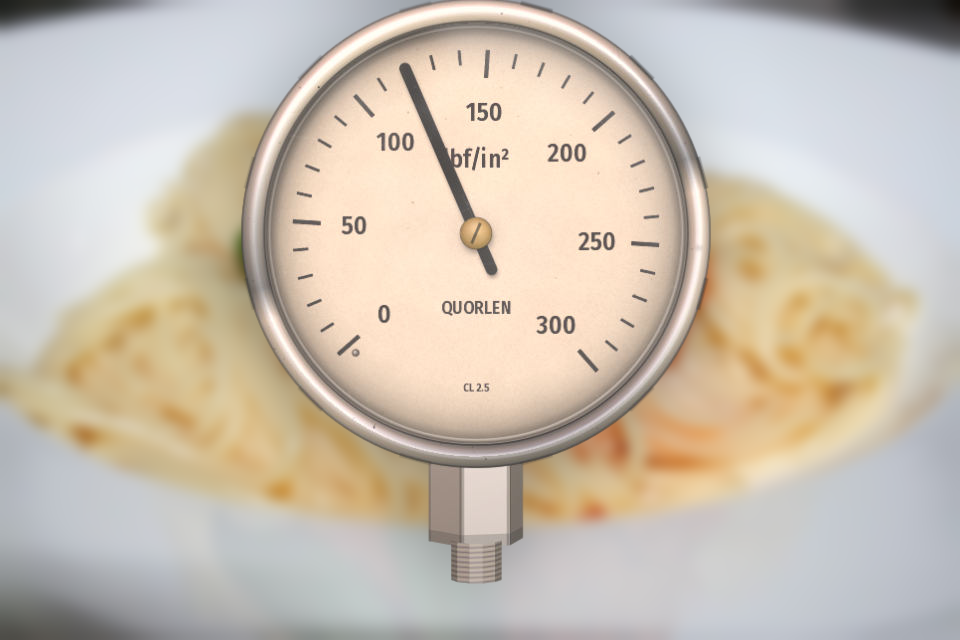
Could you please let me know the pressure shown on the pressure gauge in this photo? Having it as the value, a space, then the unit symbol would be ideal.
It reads 120 psi
